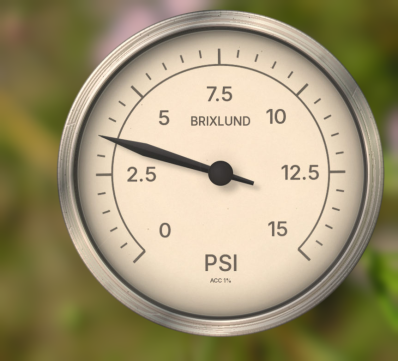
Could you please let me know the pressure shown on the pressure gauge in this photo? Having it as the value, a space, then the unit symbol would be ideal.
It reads 3.5 psi
